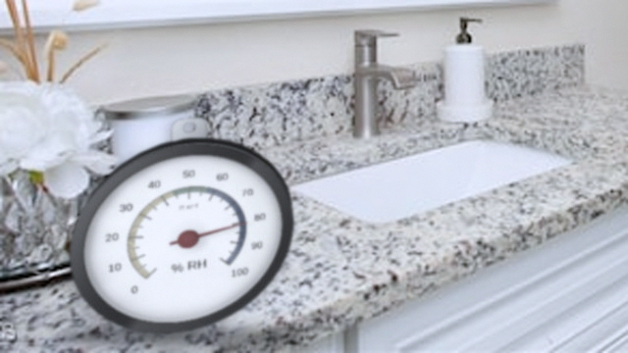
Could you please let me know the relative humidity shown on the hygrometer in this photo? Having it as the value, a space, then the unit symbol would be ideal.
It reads 80 %
